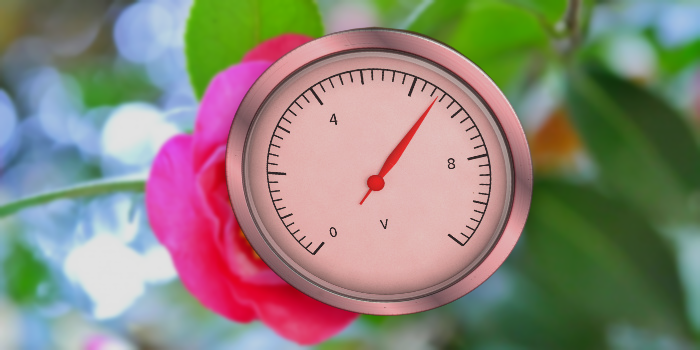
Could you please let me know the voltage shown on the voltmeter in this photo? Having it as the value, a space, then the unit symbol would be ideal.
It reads 6.5 V
